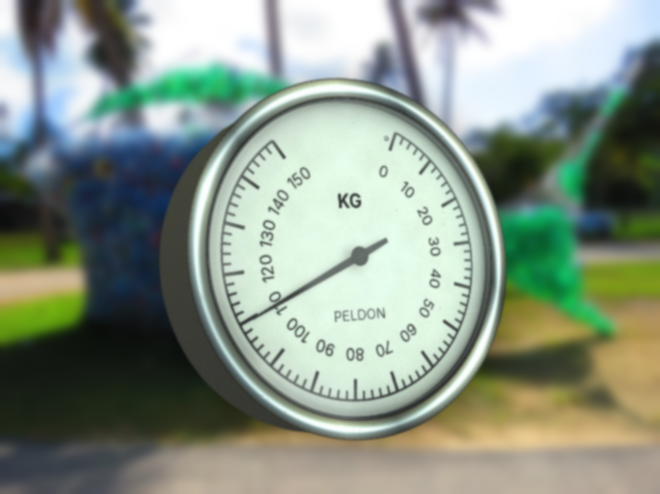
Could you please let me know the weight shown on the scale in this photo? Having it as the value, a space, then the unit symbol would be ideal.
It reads 110 kg
